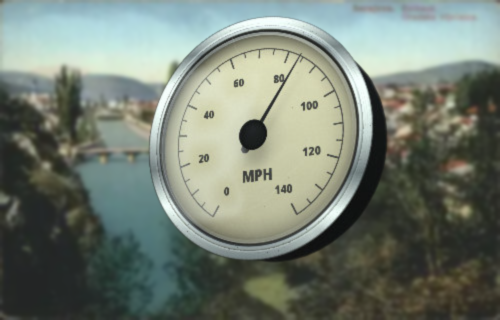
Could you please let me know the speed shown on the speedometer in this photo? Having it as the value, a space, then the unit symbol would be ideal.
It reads 85 mph
